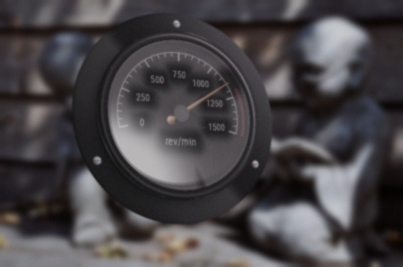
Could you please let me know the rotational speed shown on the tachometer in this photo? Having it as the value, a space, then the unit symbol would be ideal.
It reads 1150 rpm
